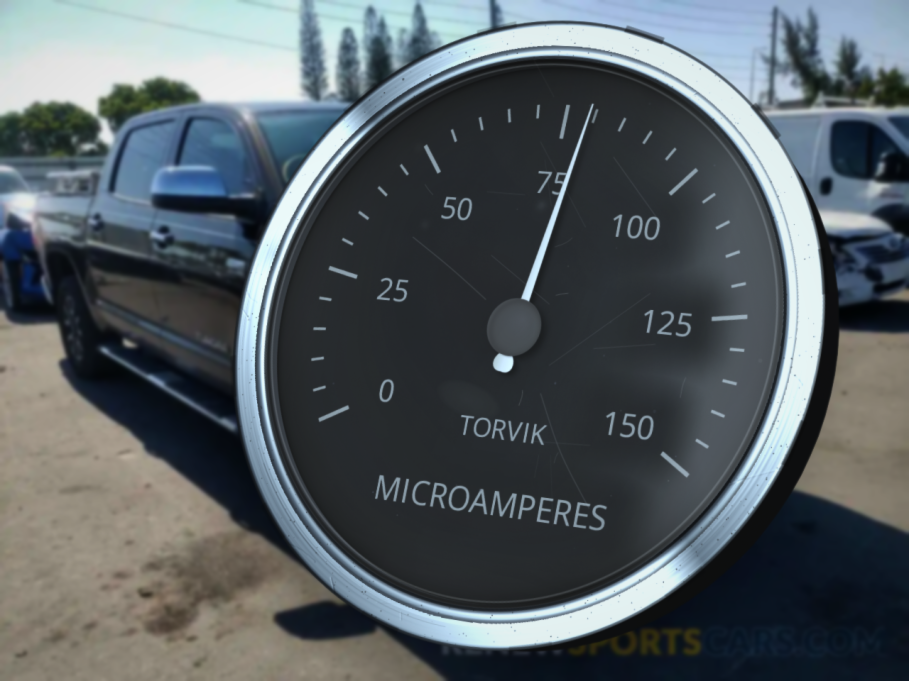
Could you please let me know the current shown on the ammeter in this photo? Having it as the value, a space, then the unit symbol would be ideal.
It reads 80 µA
